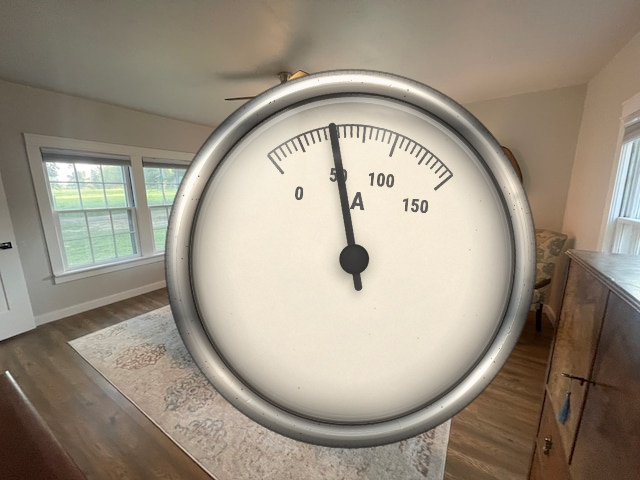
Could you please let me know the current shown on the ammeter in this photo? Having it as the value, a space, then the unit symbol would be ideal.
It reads 50 A
